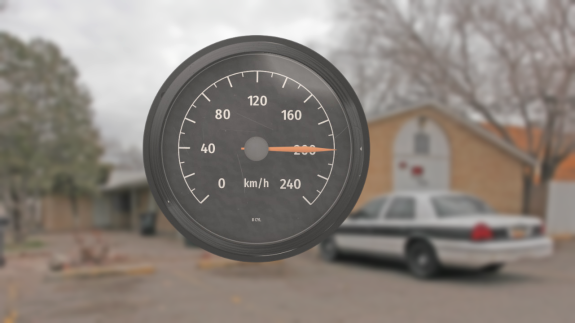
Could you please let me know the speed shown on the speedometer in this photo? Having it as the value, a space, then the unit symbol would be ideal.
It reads 200 km/h
